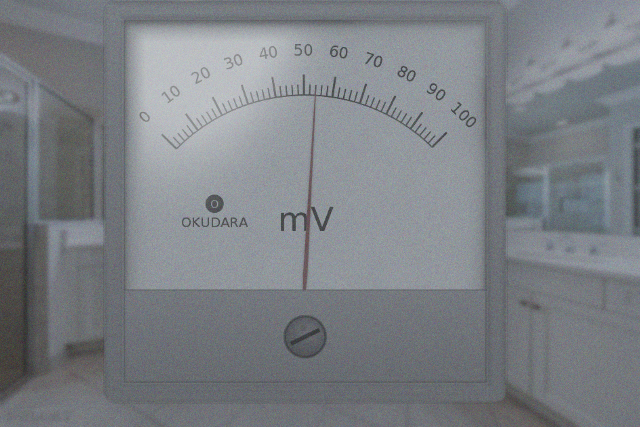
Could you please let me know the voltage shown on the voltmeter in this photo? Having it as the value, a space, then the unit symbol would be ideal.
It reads 54 mV
